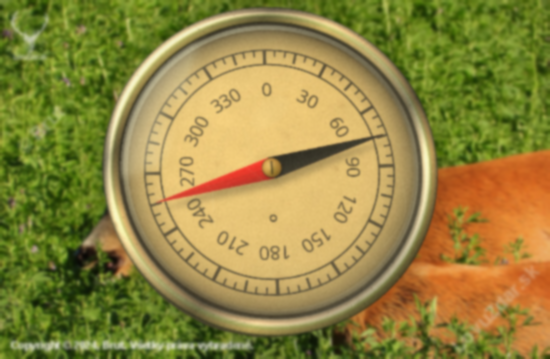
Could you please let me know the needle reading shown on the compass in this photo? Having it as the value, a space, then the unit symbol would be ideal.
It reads 255 °
